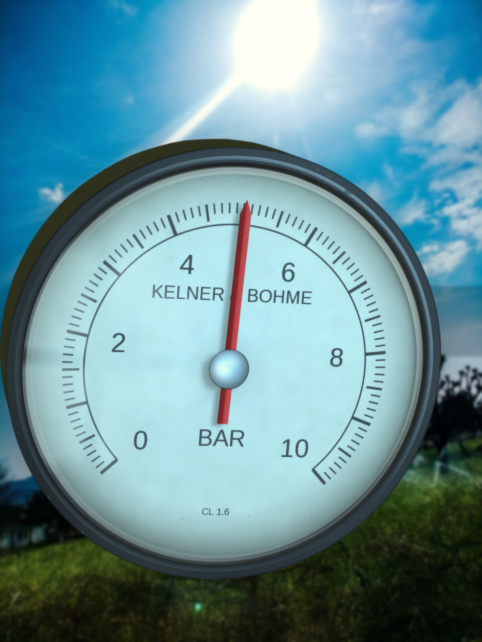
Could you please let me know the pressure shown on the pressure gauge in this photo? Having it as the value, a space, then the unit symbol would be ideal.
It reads 5 bar
